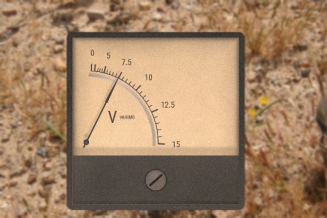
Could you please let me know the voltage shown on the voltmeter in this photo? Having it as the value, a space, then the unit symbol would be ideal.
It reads 7.5 V
